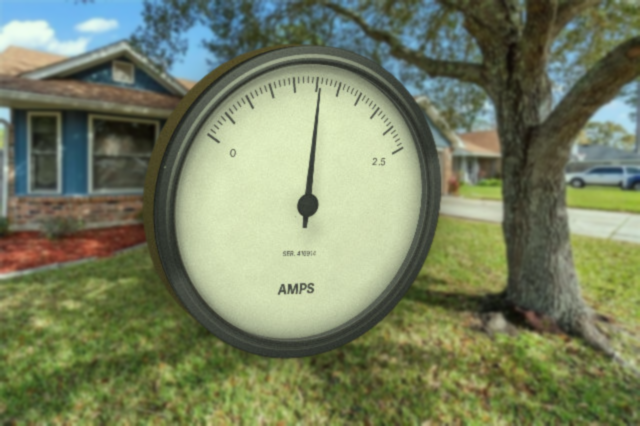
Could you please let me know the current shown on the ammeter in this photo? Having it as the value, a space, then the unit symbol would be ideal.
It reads 1.25 A
